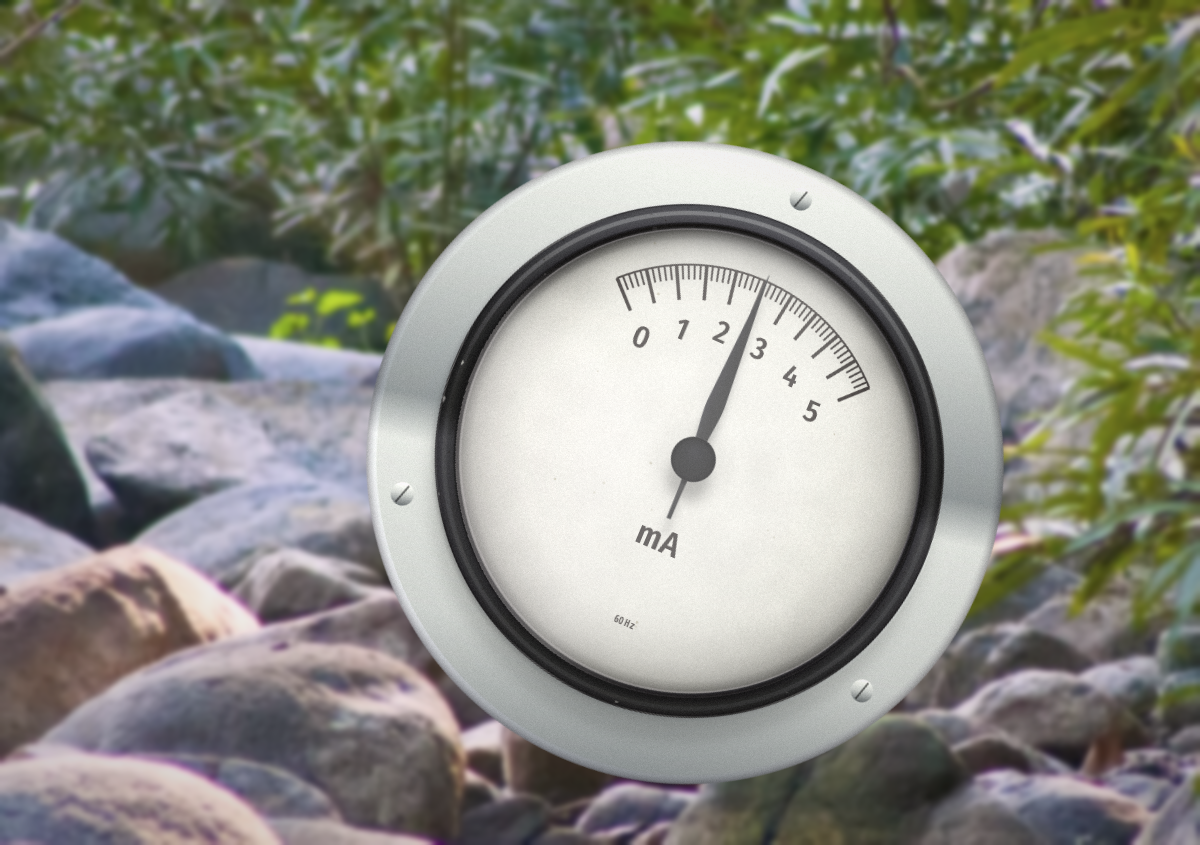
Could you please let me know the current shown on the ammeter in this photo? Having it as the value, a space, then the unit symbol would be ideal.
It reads 2.5 mA
